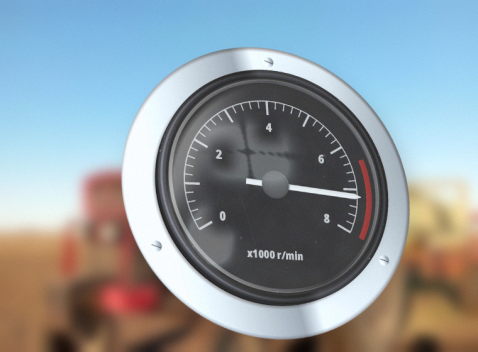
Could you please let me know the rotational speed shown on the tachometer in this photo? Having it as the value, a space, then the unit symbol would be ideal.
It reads 7200 rpm
